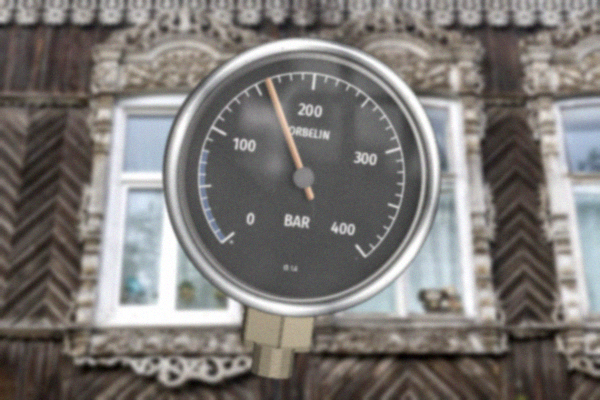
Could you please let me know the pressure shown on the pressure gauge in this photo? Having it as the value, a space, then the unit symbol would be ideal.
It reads 160 bar
